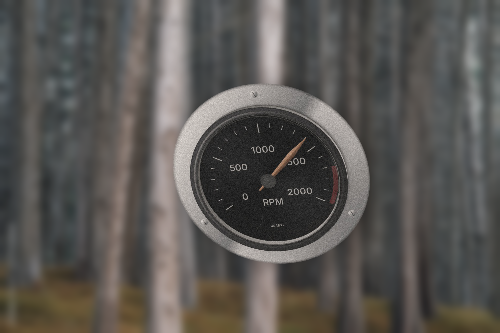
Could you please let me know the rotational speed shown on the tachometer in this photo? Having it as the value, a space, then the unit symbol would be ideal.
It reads 1400 rpm
